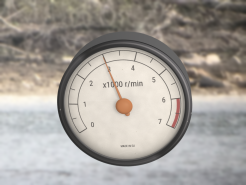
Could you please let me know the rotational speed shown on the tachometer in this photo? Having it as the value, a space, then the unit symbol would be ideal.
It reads 3000 rpm
